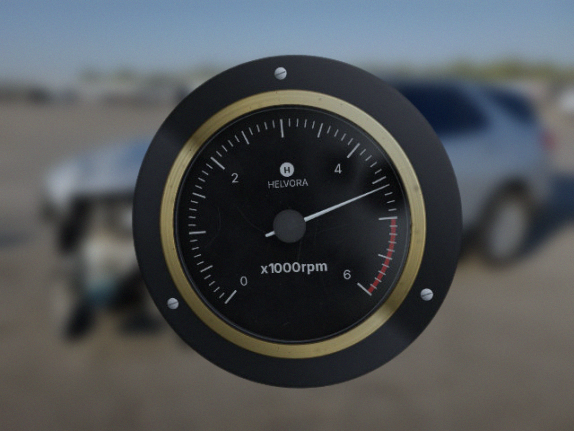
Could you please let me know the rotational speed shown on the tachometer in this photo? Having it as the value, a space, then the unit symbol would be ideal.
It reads 4600 rpm
